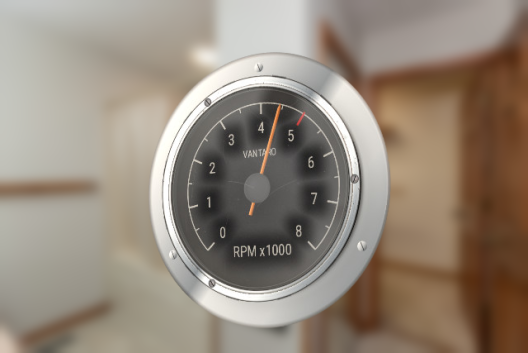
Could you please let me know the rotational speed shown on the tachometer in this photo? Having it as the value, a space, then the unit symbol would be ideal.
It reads 4500 rpm
